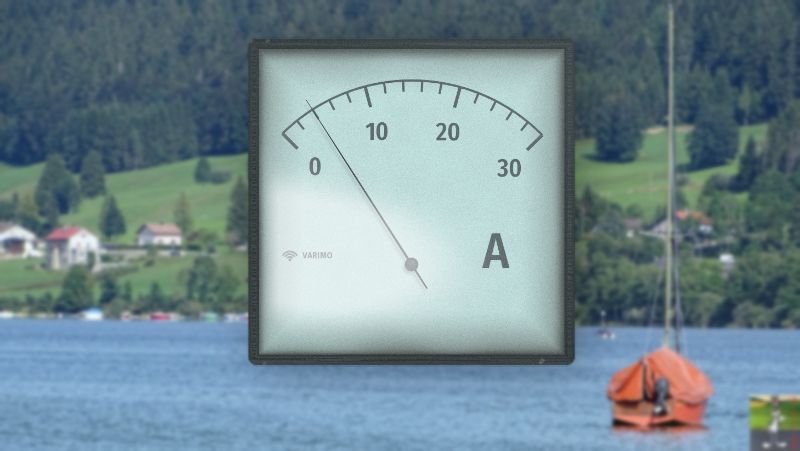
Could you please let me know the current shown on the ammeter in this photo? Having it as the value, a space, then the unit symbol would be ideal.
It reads 4 A
